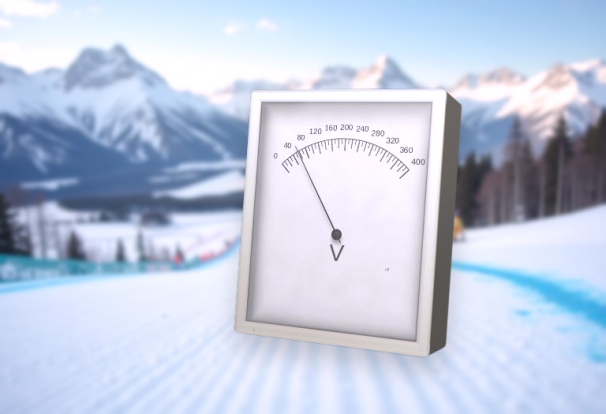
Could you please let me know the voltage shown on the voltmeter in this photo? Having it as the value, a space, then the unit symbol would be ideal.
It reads 60 V
